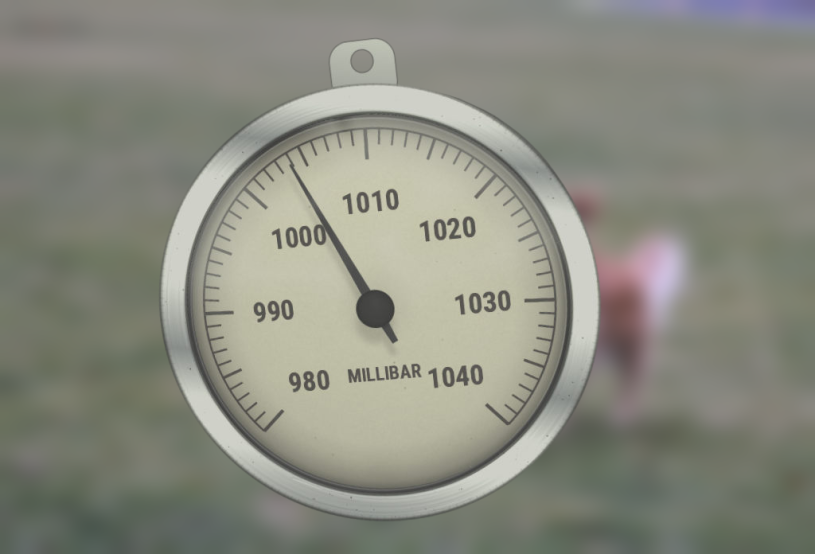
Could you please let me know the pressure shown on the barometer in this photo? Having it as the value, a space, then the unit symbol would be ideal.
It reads 1004 mbar
